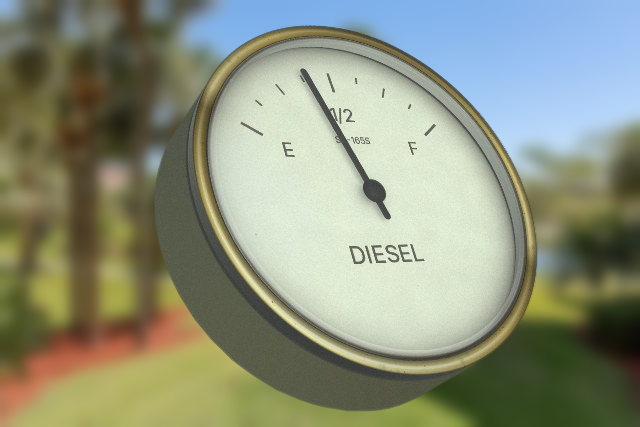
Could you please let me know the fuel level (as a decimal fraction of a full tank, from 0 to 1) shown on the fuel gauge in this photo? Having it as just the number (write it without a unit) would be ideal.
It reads 0.375
